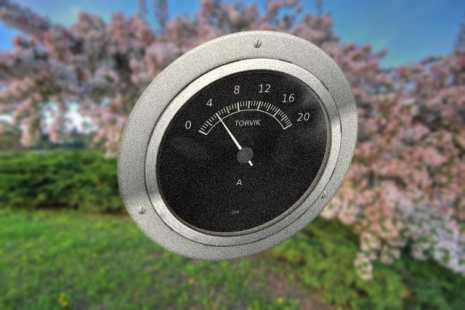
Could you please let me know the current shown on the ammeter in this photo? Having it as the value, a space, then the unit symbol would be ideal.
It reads 4 A
